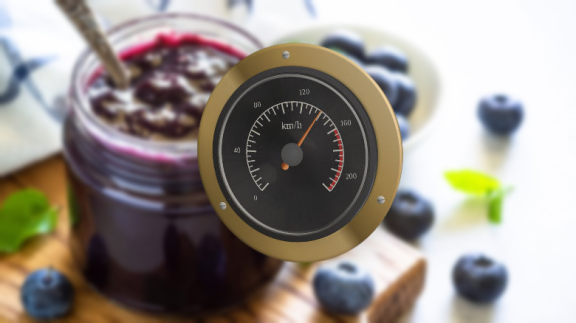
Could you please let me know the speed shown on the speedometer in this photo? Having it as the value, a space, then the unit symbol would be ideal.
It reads 140 km/h
